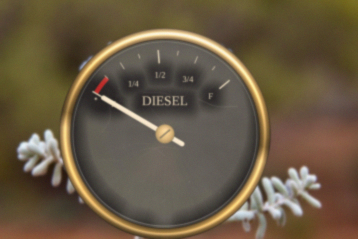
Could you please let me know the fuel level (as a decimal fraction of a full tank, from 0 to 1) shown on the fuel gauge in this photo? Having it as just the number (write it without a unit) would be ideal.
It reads 0
